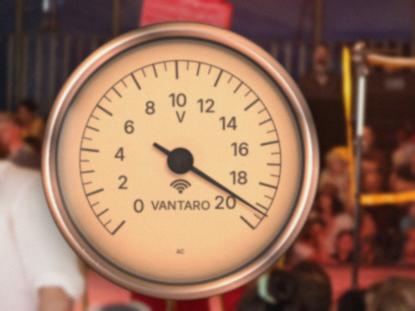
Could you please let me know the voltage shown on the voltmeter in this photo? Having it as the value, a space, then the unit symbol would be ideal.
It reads 19.25 V
